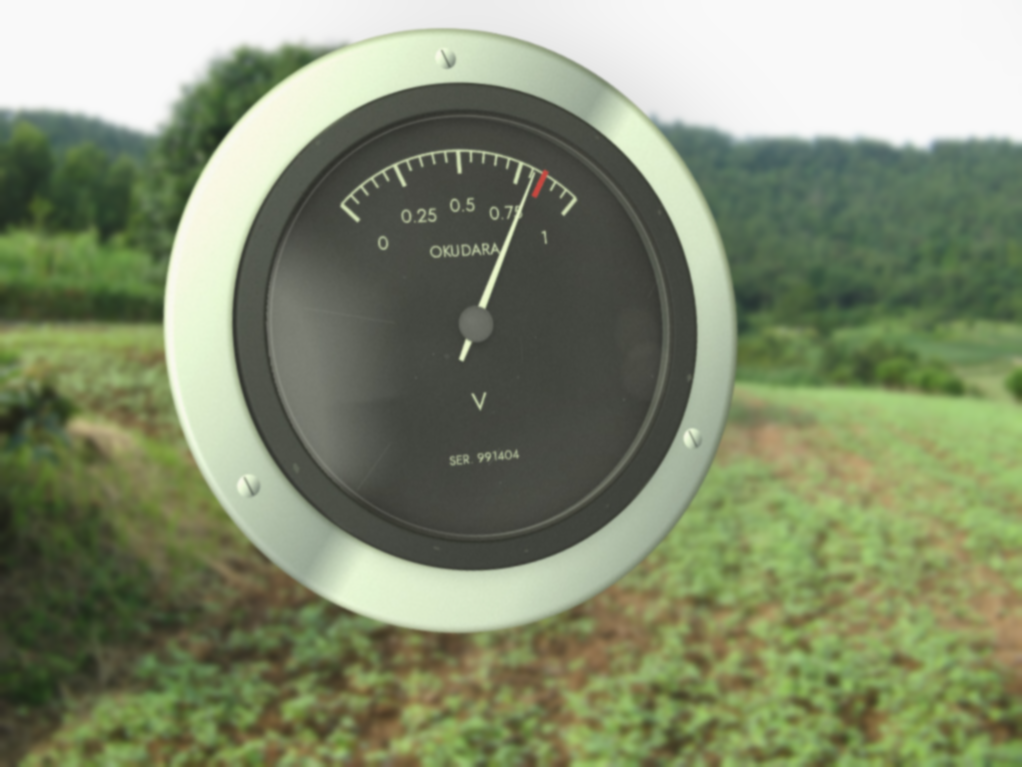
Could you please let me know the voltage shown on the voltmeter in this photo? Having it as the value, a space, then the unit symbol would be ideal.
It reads 0.8 V
